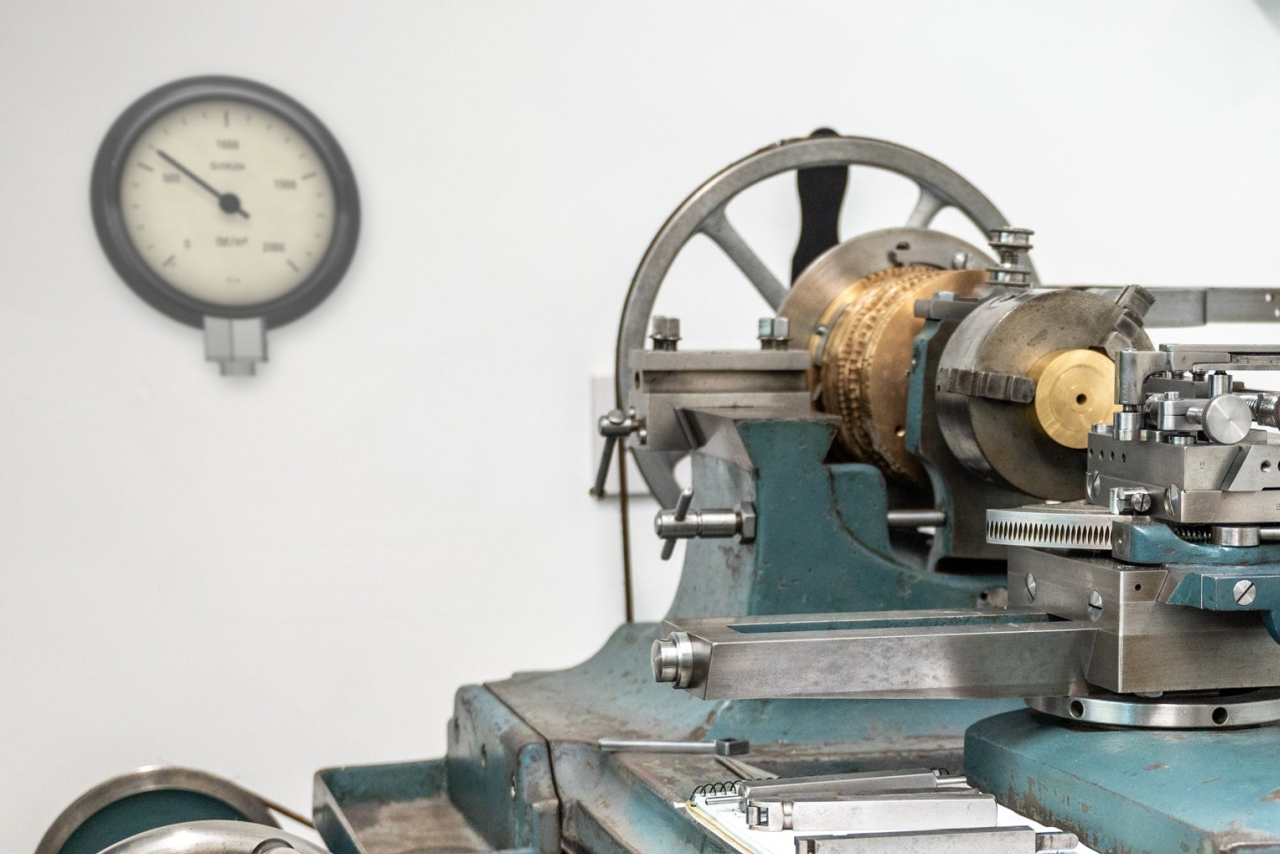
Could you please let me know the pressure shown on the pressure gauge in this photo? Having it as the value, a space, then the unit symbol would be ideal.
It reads 600 psi
